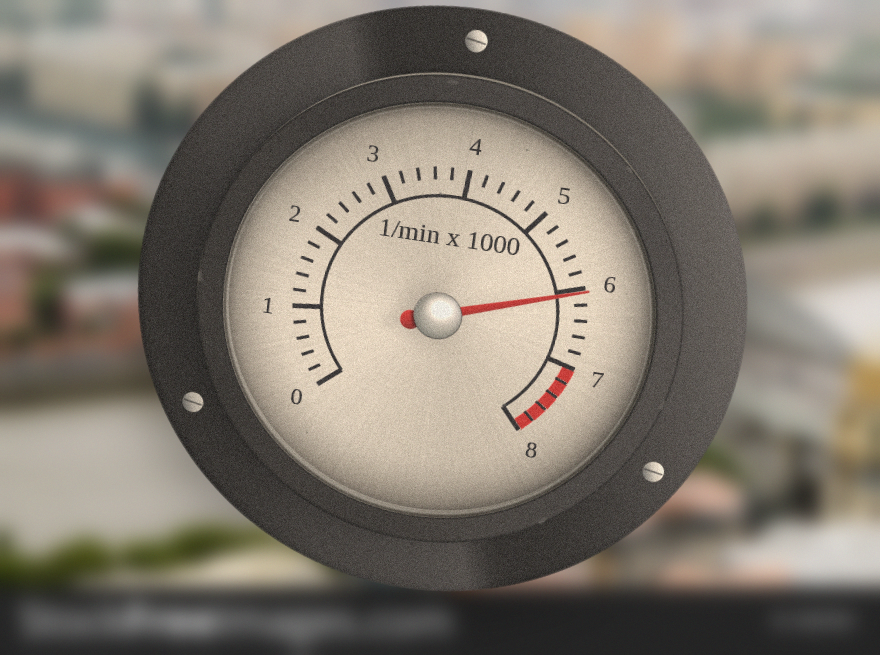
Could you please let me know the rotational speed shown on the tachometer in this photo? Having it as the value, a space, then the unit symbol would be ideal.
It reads 6000 rpm
